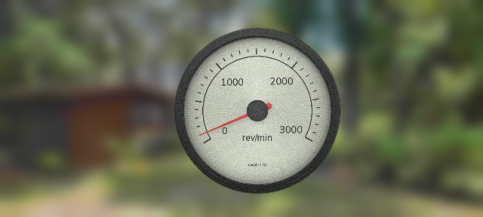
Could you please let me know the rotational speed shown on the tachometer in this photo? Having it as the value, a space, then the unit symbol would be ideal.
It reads 100 rpm
